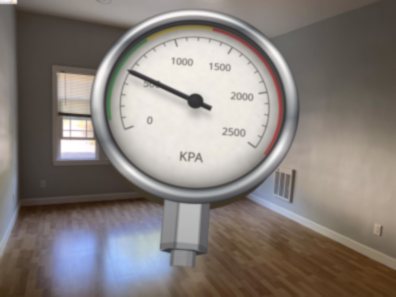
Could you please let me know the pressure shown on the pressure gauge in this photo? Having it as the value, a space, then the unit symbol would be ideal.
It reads 500 kPa
